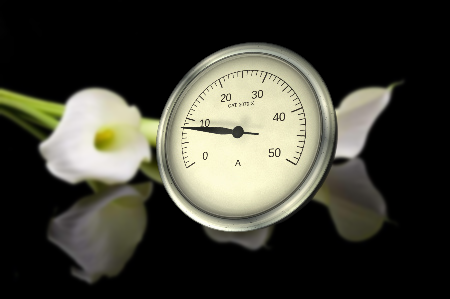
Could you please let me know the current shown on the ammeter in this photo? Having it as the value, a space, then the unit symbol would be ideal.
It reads 8 A
